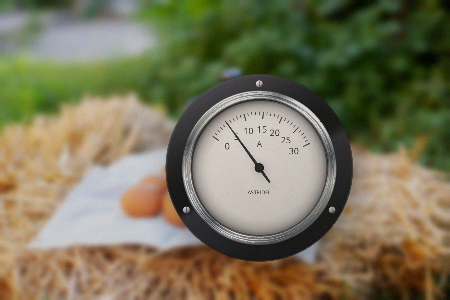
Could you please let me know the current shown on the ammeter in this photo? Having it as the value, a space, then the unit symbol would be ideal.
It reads 5 A
